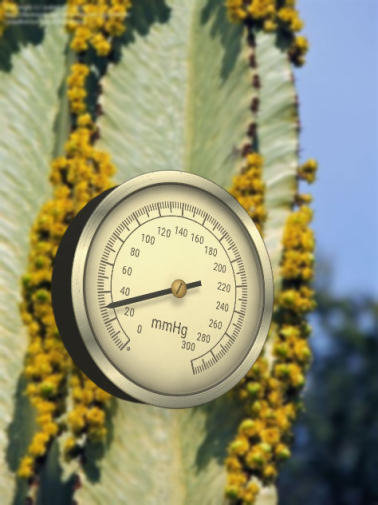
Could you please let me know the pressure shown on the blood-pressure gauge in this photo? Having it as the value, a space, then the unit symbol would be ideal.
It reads 30 mmHg
